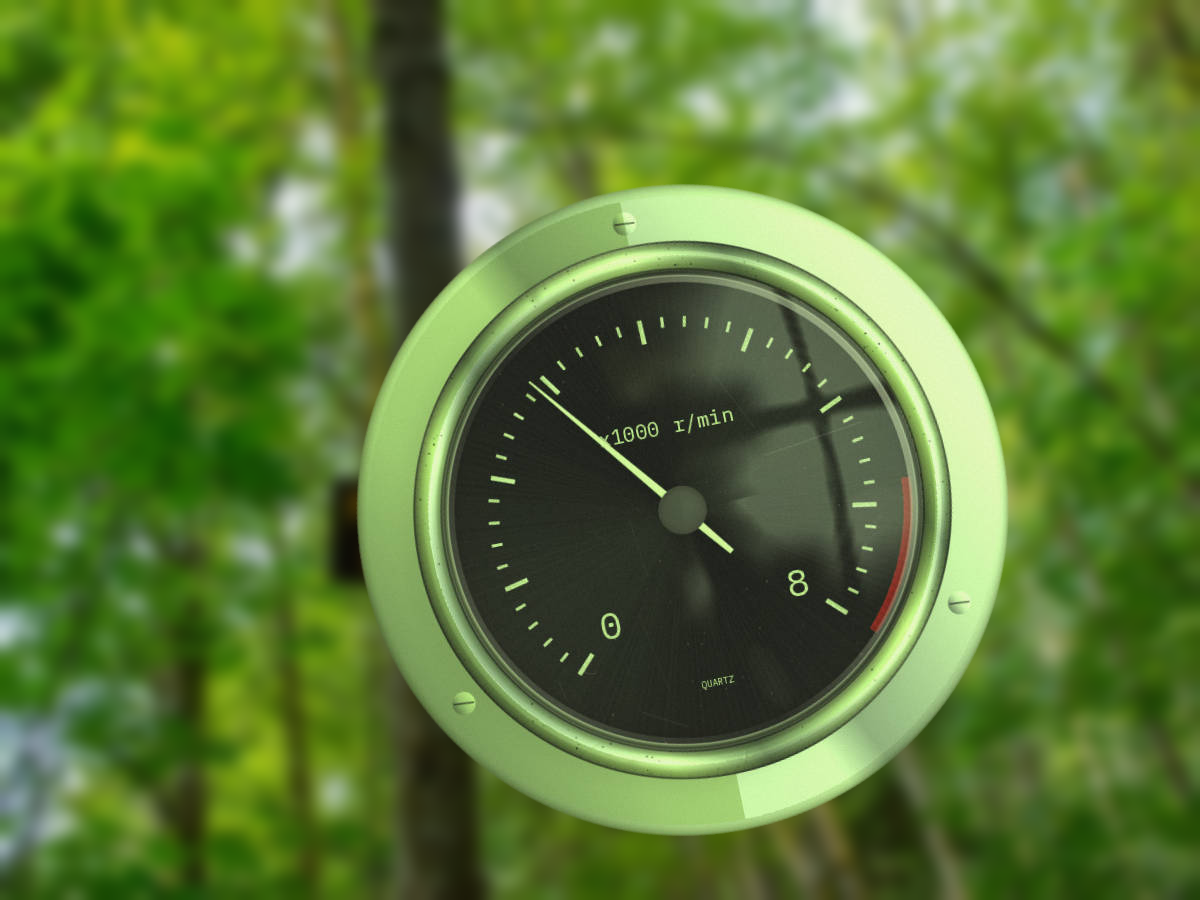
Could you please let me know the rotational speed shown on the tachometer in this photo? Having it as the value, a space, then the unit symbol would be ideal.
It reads 2900 rpm
